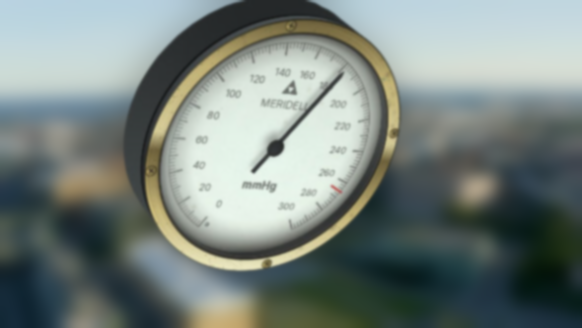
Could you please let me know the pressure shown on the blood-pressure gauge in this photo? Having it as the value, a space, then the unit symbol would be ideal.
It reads 180 mmHg
